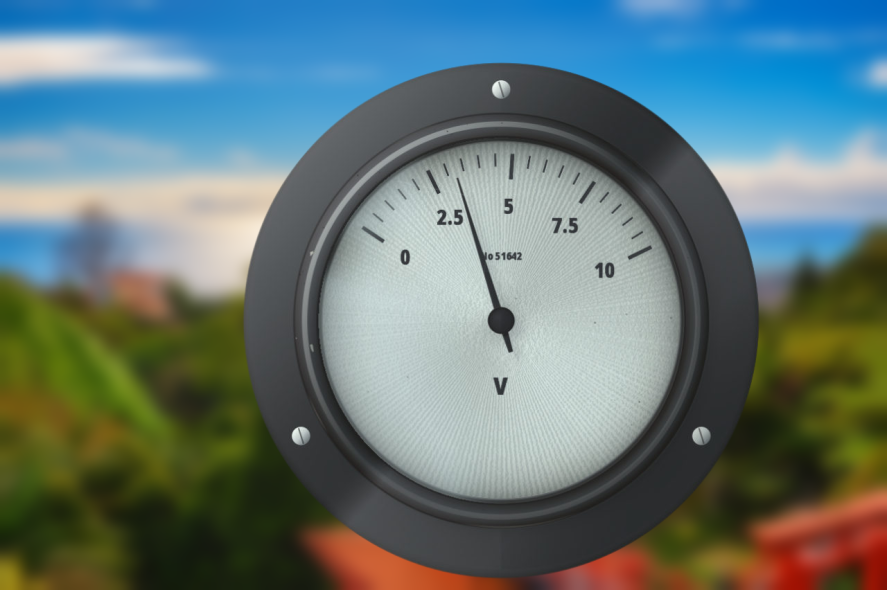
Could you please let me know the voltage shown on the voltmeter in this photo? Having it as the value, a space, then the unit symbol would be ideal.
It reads 3.25 V
